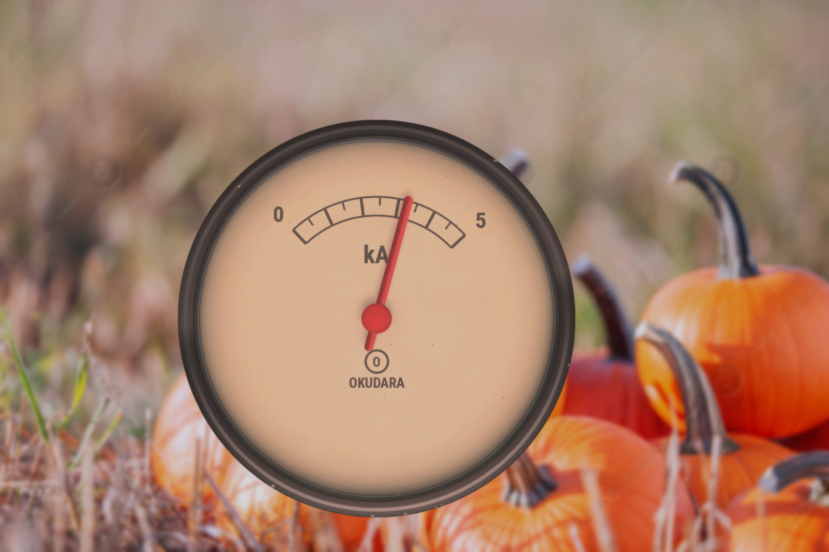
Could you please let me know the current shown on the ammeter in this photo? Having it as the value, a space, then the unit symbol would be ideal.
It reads 3.25 kA
